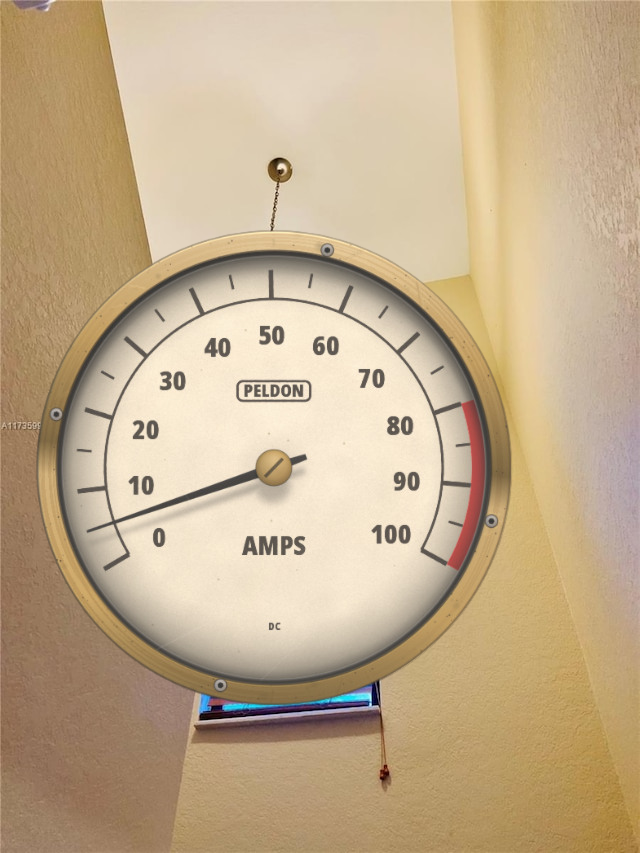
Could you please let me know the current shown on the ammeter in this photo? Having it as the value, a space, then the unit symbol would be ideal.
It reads 5 A
